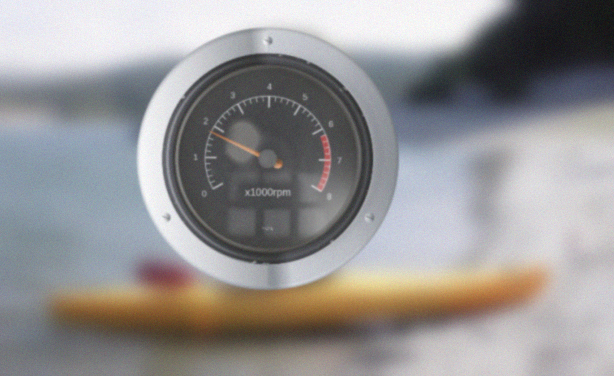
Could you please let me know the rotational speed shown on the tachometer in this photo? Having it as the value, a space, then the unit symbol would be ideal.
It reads 1800 rpm
